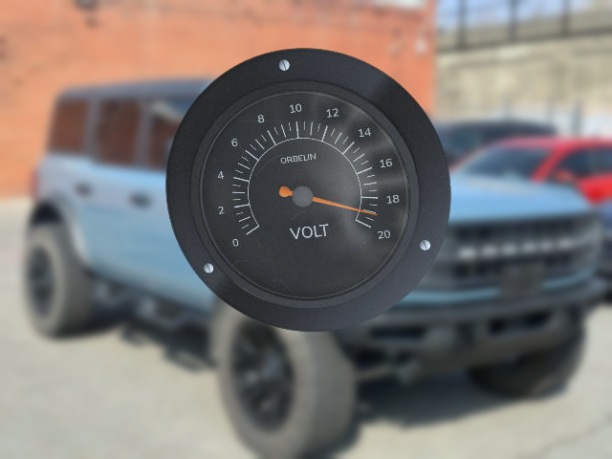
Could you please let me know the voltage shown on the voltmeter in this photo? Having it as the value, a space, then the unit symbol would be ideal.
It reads 19 V
